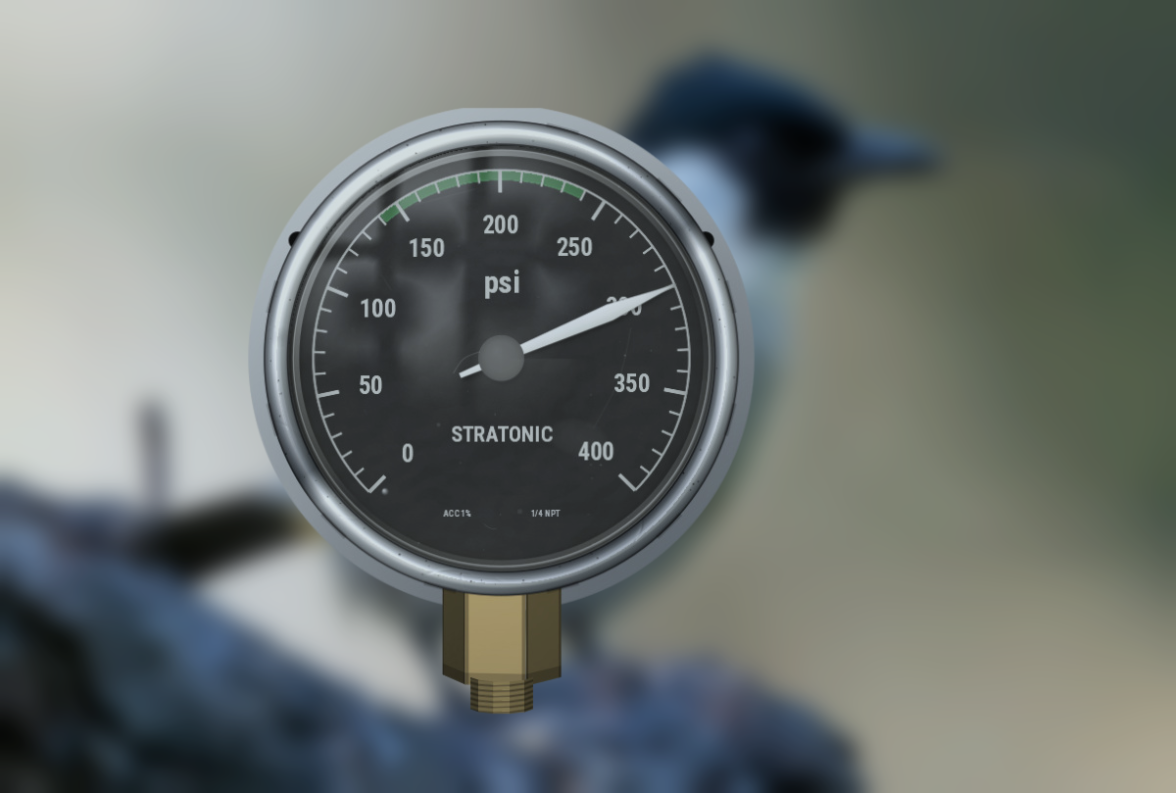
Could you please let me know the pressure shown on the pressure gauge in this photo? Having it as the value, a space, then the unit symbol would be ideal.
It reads 300 psi
